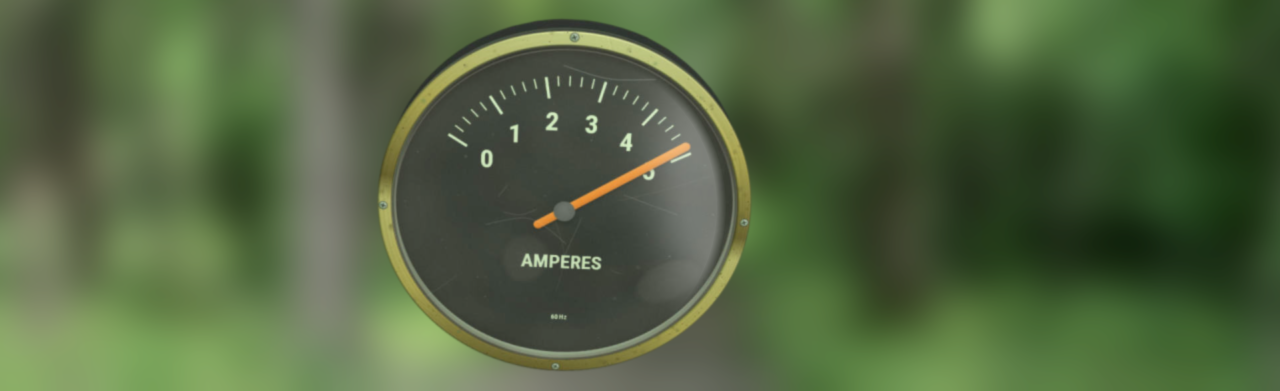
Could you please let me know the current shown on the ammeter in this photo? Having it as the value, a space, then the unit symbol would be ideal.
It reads 4.8 A
